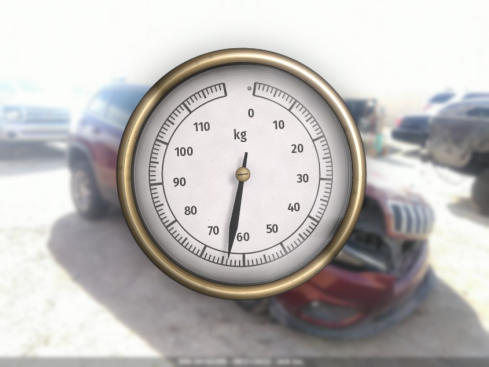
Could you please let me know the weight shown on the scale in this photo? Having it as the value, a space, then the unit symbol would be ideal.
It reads 64 kg
